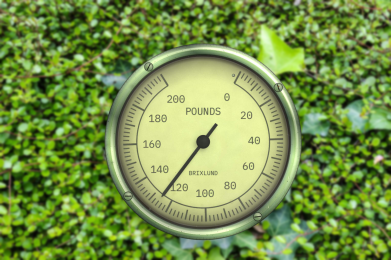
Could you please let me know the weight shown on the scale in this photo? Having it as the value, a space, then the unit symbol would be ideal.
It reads 126 lb
